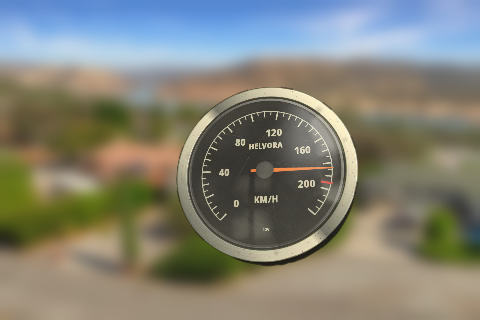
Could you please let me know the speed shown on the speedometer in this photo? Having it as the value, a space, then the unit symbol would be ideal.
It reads 185 km/h
